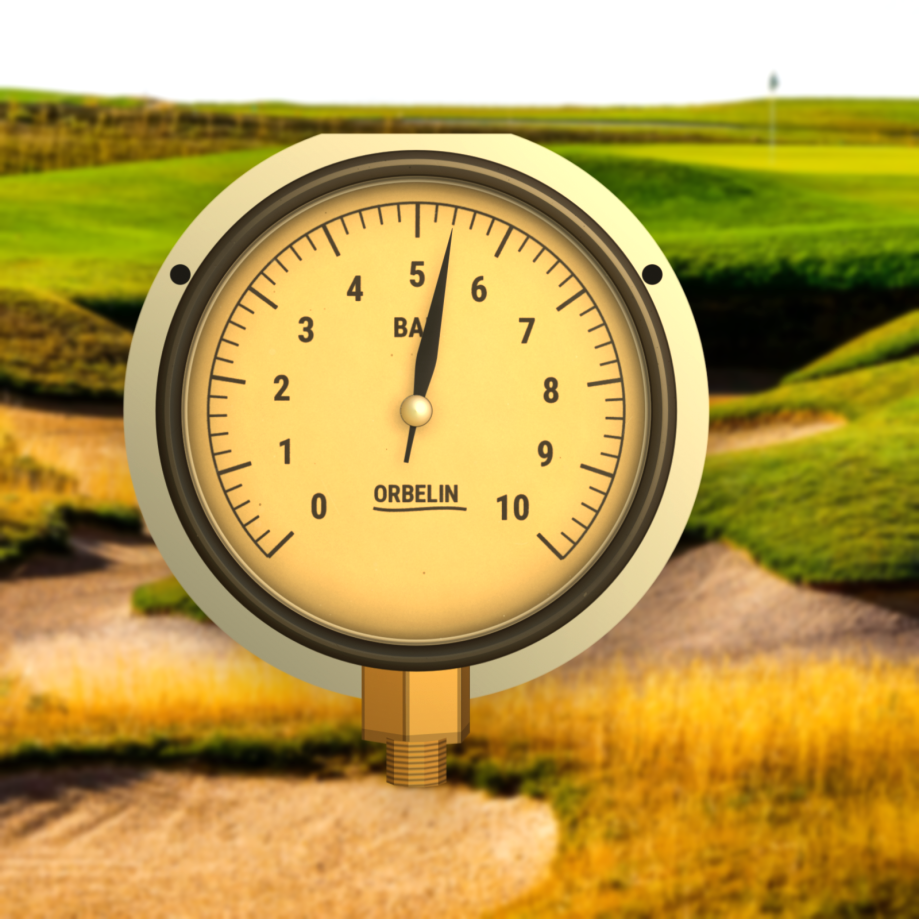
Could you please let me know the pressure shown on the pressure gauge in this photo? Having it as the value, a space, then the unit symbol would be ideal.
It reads 5.4 bar
